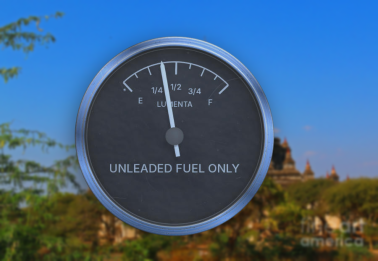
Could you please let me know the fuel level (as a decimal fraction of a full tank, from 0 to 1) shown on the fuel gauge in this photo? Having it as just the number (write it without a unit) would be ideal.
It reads 0.375
